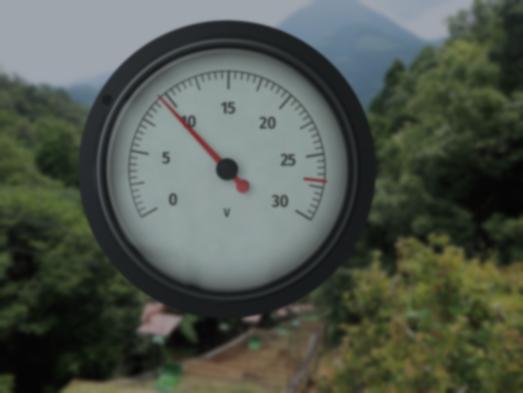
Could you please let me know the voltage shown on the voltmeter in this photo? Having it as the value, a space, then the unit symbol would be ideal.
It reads 9.5 V
